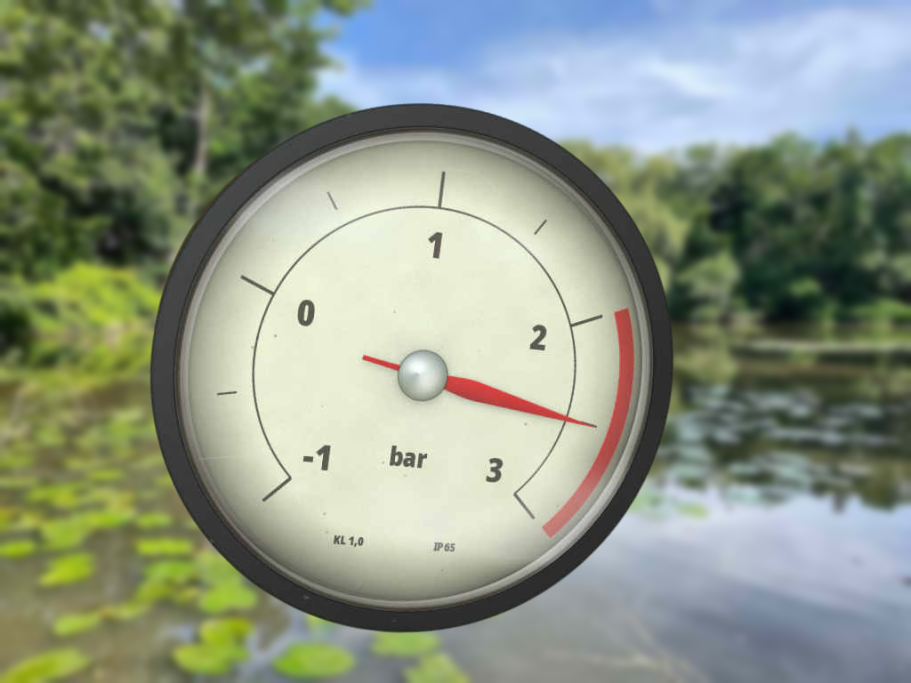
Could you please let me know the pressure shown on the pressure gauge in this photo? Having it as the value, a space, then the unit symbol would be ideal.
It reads 2.5 bar
